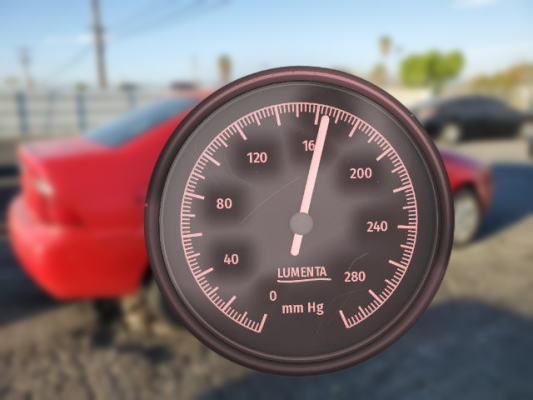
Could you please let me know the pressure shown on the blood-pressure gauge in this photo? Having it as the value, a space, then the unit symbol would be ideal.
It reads 164 mmHg
